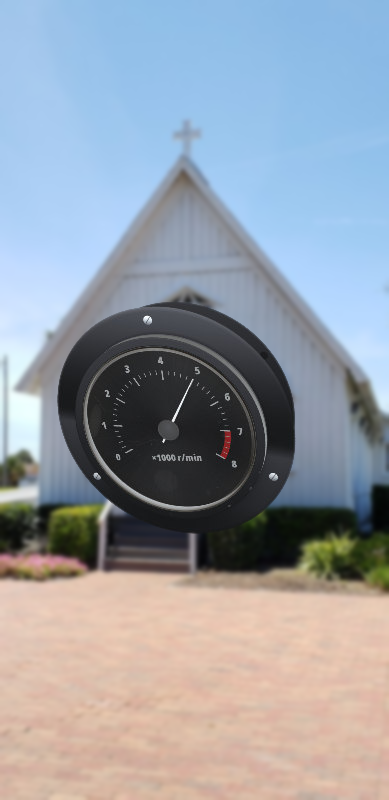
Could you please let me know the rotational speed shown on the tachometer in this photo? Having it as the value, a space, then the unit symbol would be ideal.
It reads 5000 rpm
